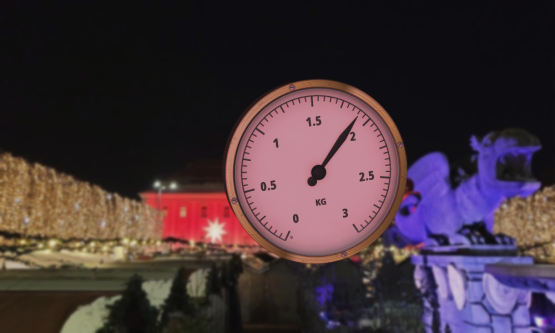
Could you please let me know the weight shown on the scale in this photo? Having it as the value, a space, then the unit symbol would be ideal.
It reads 1.9 kg
